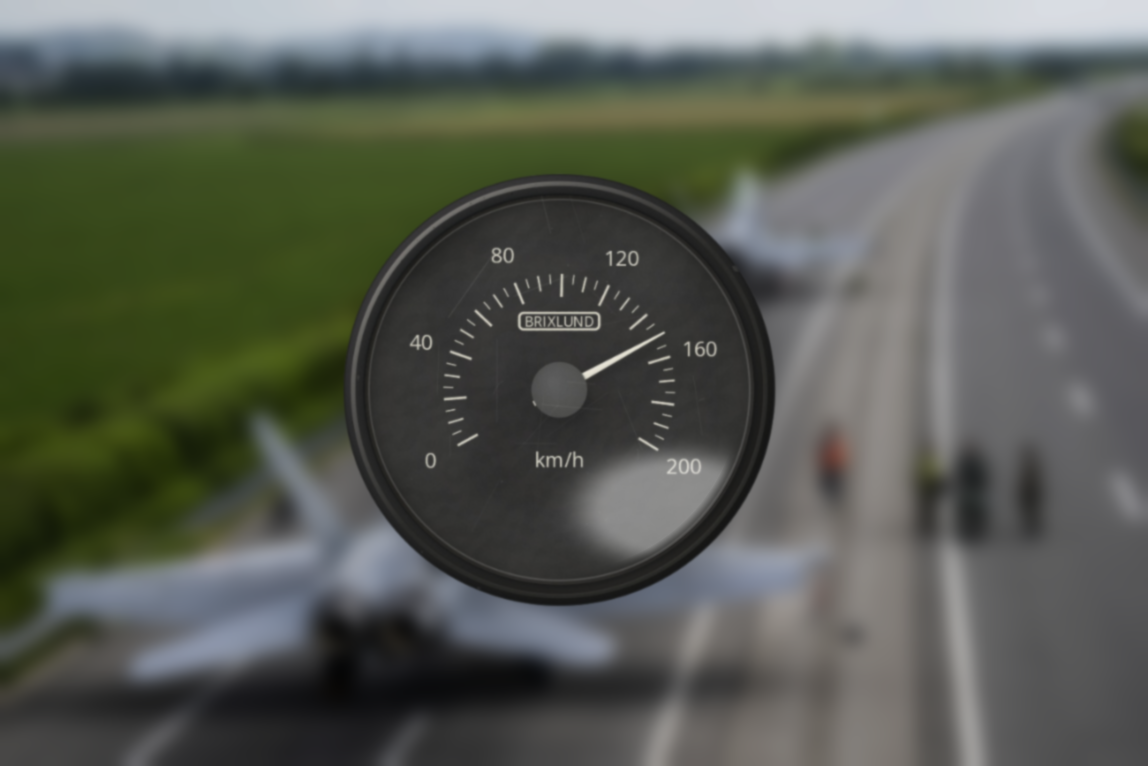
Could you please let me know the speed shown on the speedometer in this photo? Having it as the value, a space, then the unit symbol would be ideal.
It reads 150 km/h
